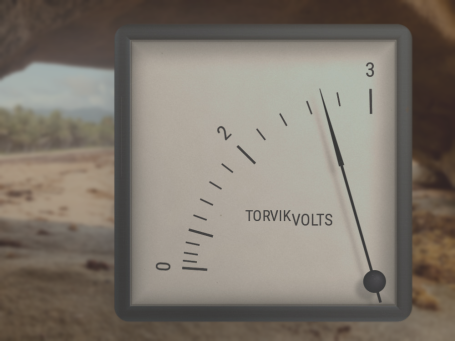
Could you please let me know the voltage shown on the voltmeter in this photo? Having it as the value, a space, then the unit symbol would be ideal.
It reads 2.7 V
